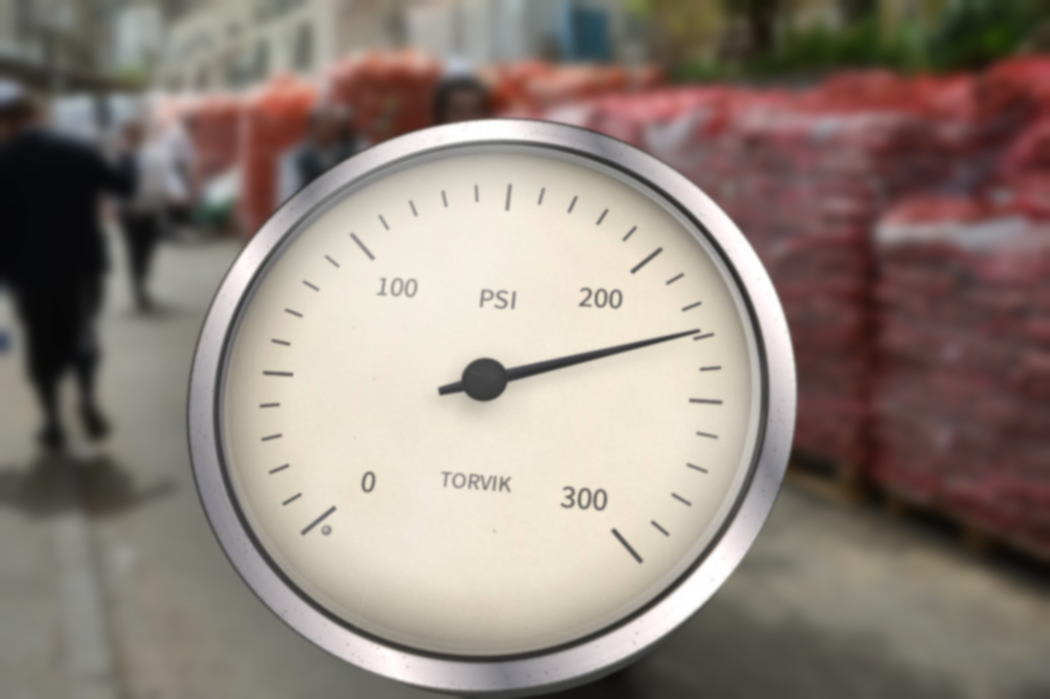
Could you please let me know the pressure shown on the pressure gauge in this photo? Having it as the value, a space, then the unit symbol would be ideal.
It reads 230 psi
